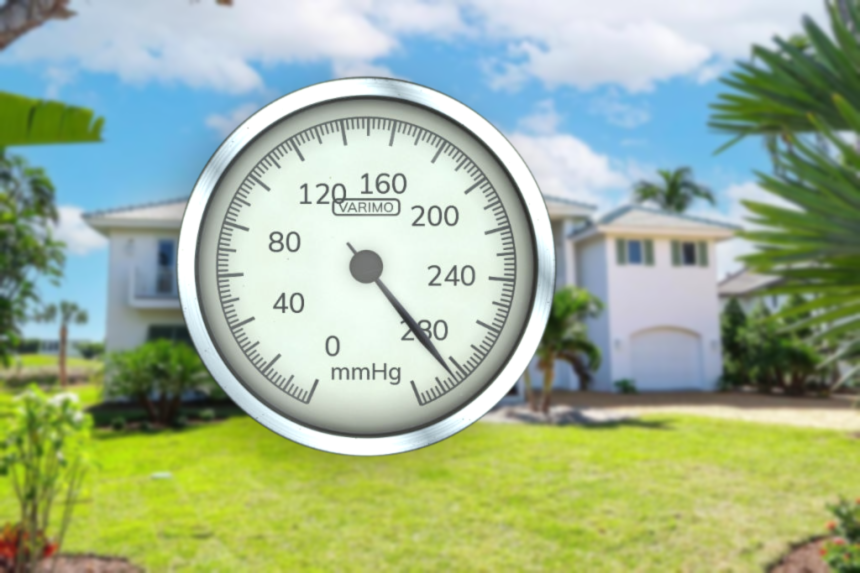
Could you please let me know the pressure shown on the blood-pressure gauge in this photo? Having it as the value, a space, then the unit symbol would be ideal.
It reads 284 mmHg
